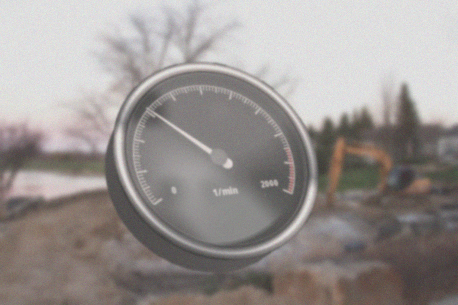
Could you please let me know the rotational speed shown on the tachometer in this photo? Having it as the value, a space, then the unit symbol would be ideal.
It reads 600 rpm
